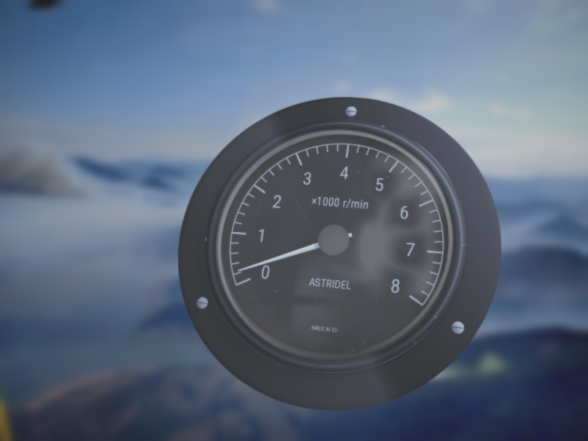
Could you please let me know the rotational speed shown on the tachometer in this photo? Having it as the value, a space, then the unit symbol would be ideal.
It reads 200 rpm
